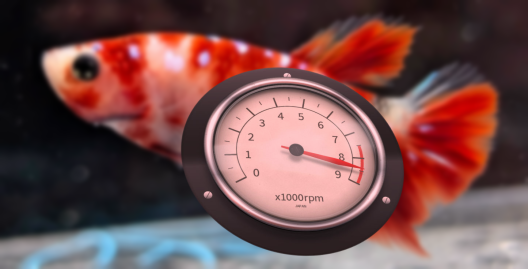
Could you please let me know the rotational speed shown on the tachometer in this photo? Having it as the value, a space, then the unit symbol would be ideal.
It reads 8500 rpm
